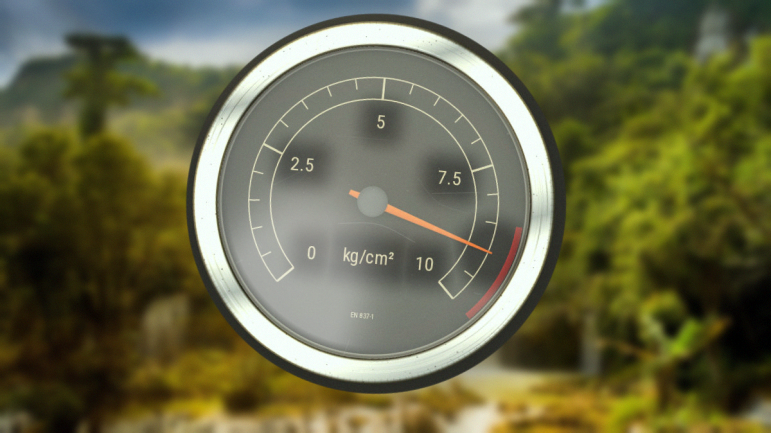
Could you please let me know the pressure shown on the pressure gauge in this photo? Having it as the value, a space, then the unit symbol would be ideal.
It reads 9 kg/cm²
